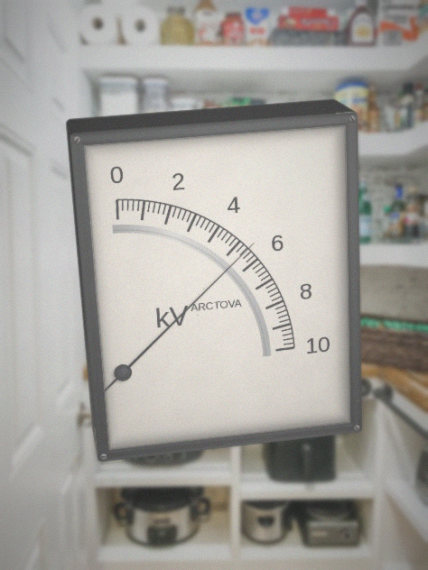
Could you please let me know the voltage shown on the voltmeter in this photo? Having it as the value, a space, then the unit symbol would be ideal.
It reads 5.4 kV
